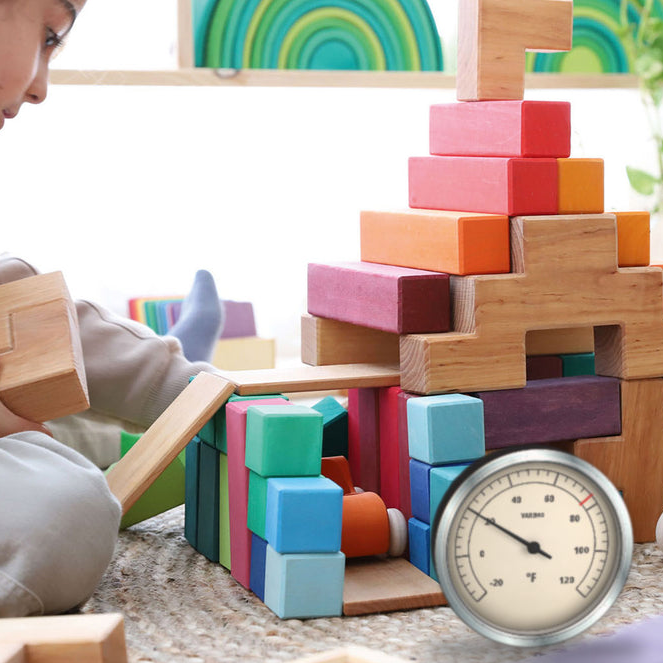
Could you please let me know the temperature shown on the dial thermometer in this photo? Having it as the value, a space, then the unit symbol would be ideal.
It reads 20 °F
